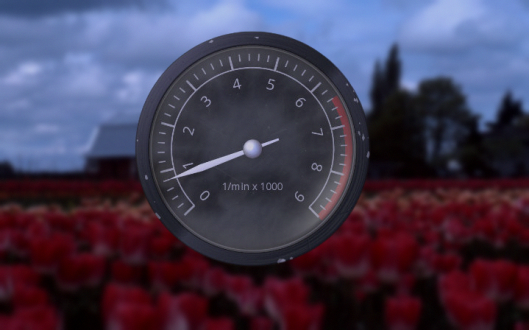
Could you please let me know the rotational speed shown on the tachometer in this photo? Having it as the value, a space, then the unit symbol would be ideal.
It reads 800 rpm
